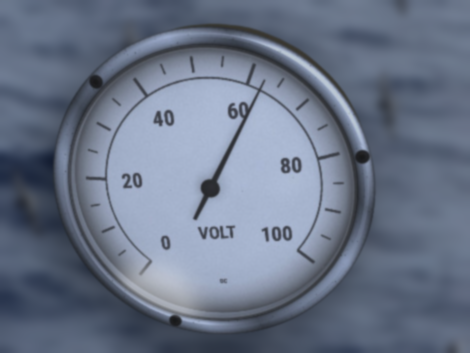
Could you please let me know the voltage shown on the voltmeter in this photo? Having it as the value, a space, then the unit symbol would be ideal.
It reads 62.5 V
